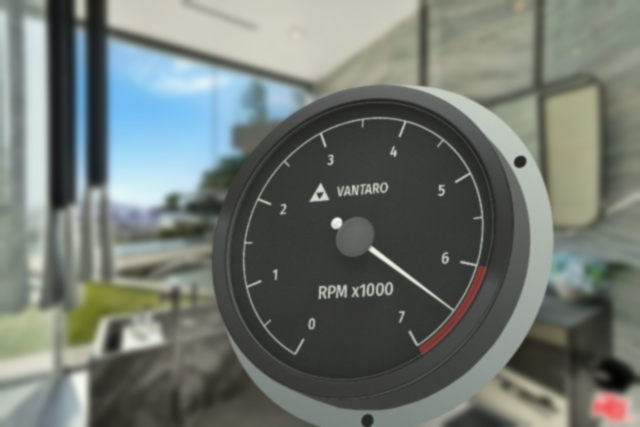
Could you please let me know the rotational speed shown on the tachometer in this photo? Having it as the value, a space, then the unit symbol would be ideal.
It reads 6500 rpm
